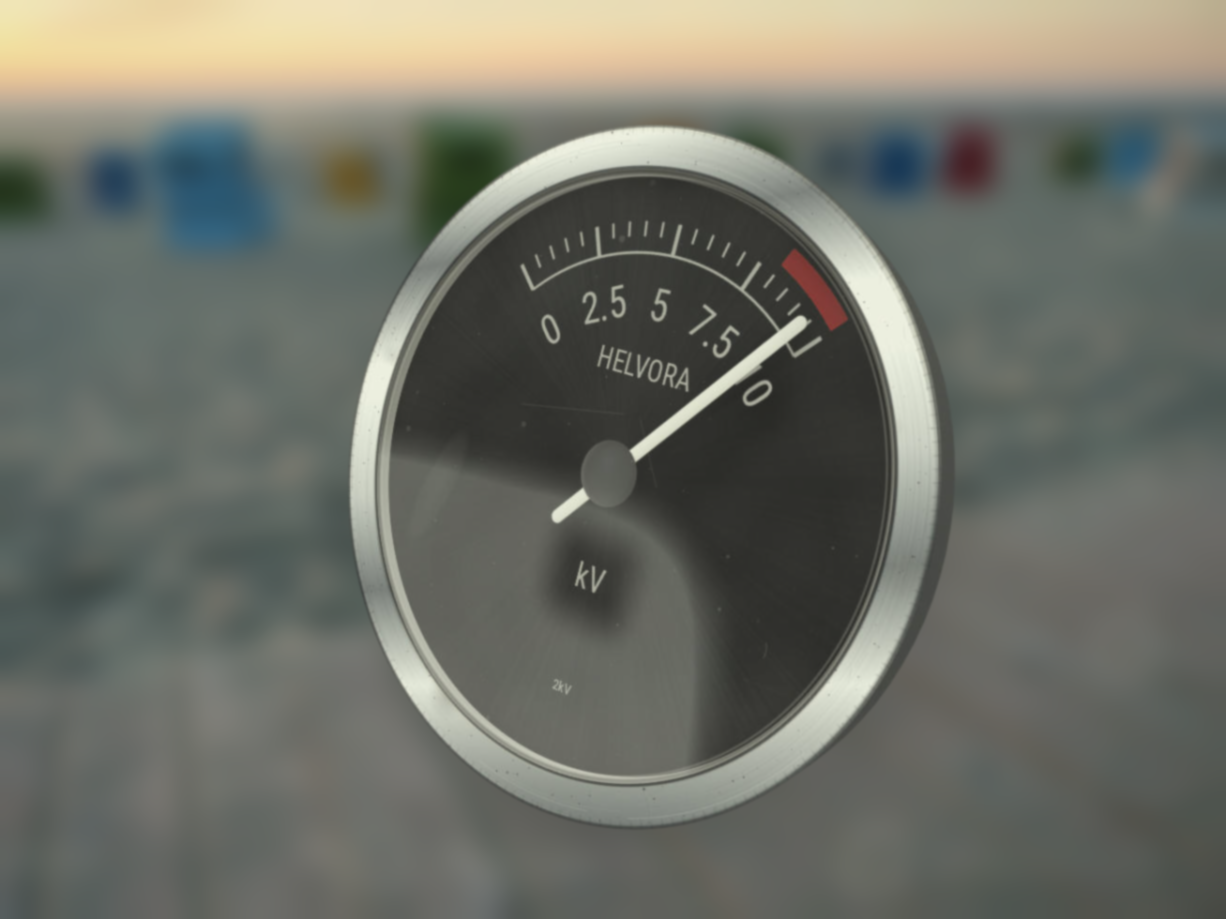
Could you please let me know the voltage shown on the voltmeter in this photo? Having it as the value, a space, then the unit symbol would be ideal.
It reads 9.5 kV
